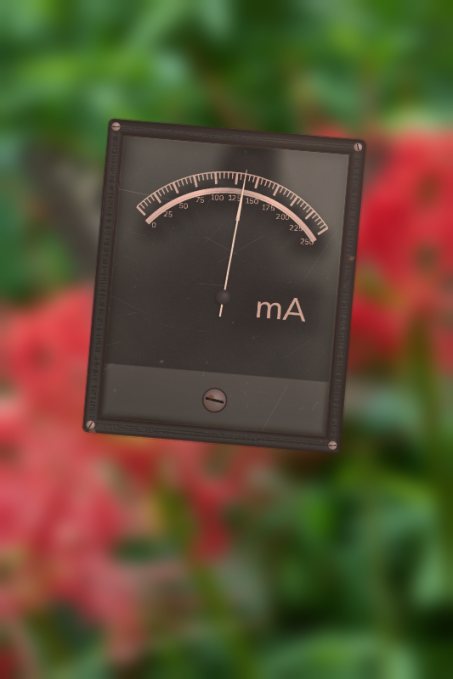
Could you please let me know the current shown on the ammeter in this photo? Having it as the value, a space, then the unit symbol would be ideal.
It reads 135 mA
